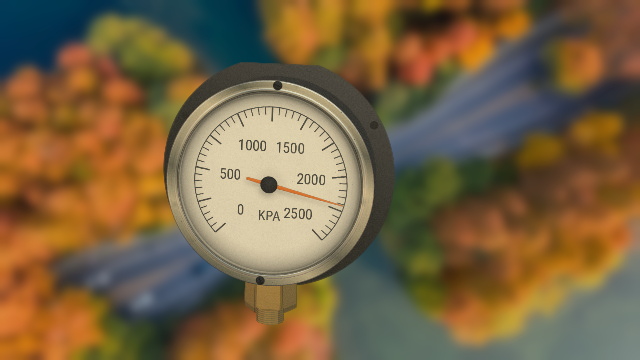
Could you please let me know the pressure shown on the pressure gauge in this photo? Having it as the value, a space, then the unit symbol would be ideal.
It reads 2200 kPa
